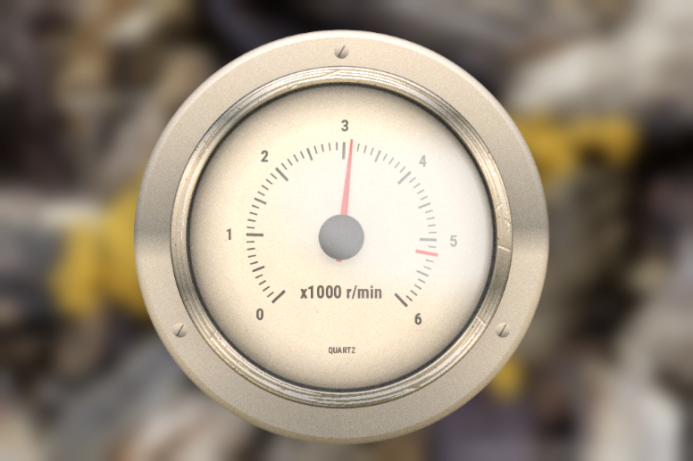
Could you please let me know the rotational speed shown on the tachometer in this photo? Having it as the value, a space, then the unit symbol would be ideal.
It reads 3100 rpm
